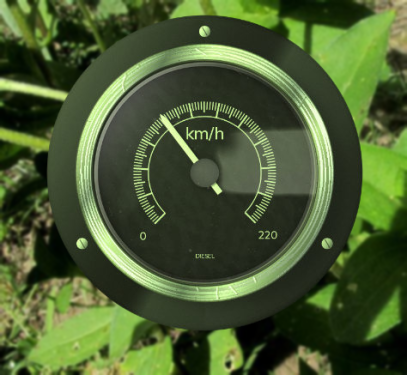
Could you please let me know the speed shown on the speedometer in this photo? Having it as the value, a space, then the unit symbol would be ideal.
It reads 80 km/h
